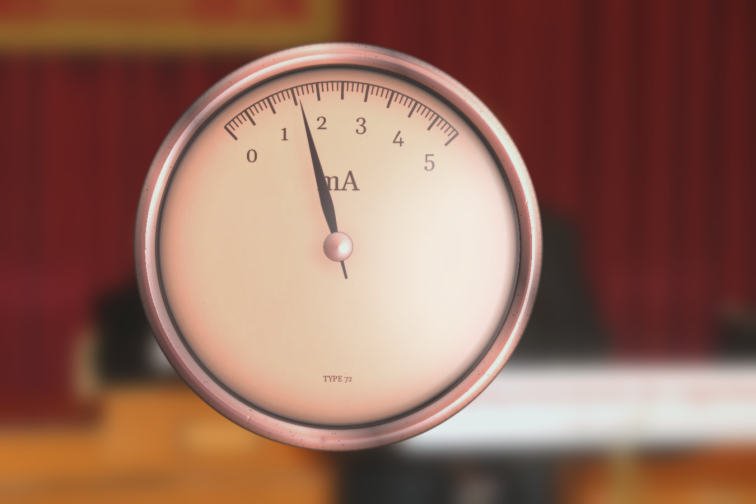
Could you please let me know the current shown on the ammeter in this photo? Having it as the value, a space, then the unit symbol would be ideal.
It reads 1.6 mA
